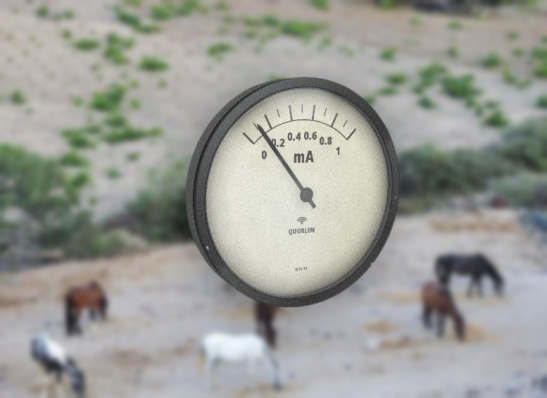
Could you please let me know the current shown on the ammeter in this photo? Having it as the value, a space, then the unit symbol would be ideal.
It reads 0.1 mA
